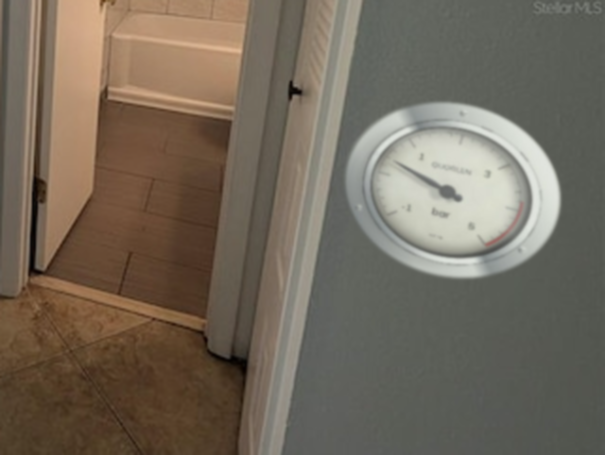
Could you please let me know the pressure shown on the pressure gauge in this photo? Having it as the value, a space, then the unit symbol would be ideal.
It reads 0.4 bar
